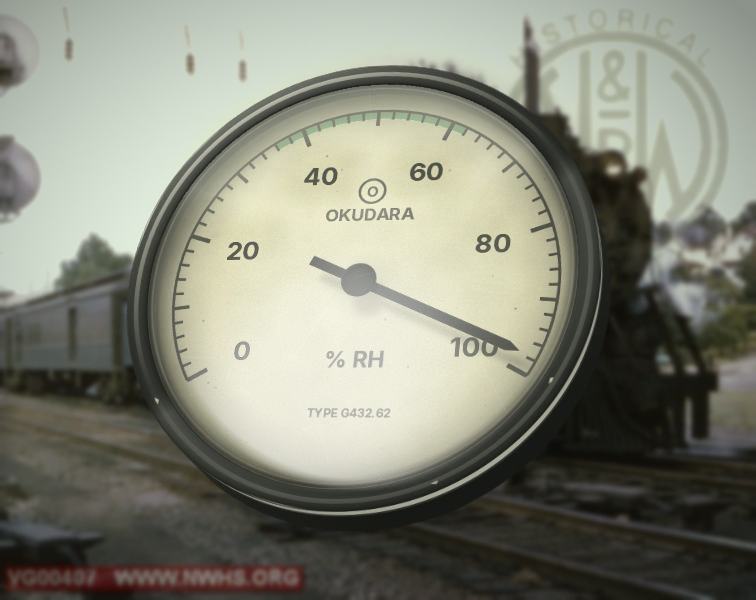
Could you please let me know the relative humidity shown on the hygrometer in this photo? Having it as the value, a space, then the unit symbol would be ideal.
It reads 98 %
